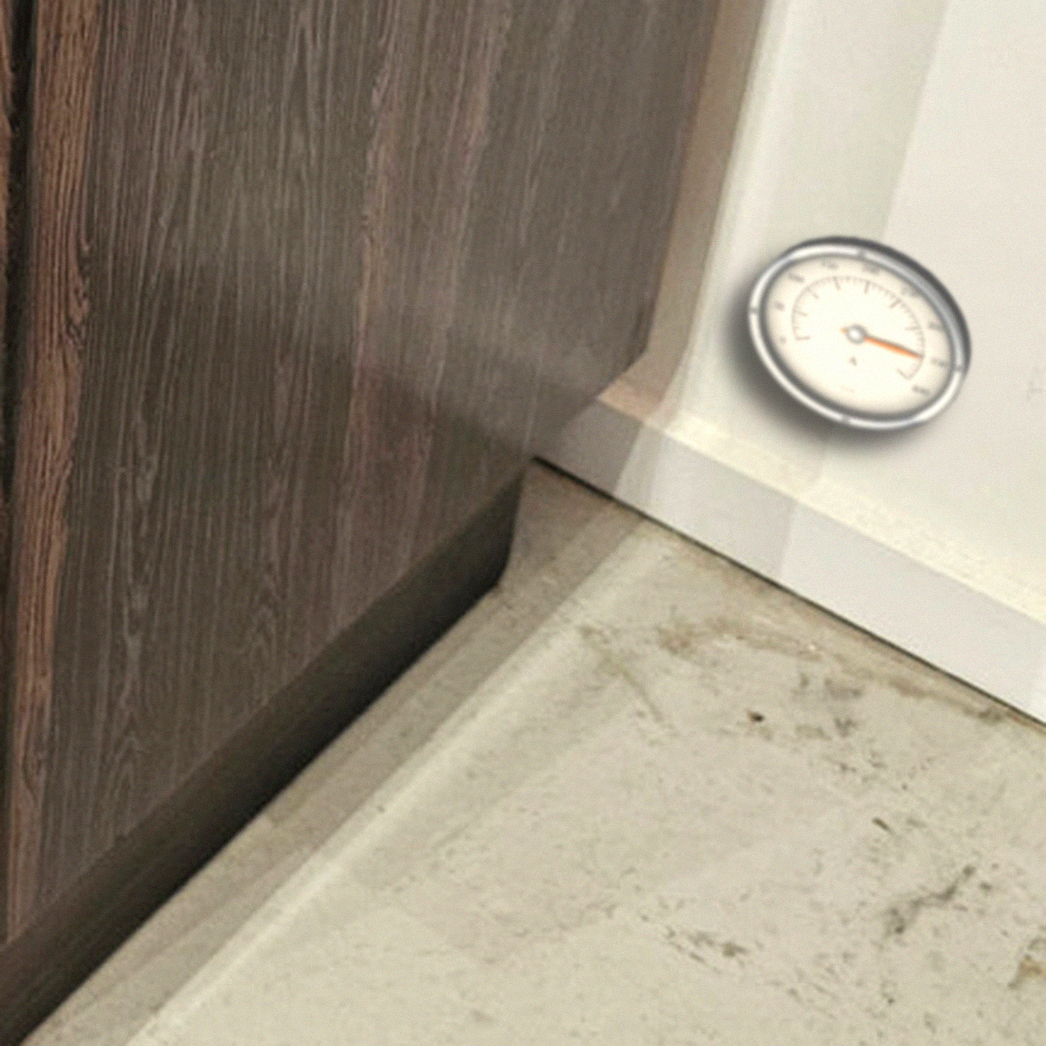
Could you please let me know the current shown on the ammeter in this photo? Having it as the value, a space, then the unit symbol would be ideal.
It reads 350 A
